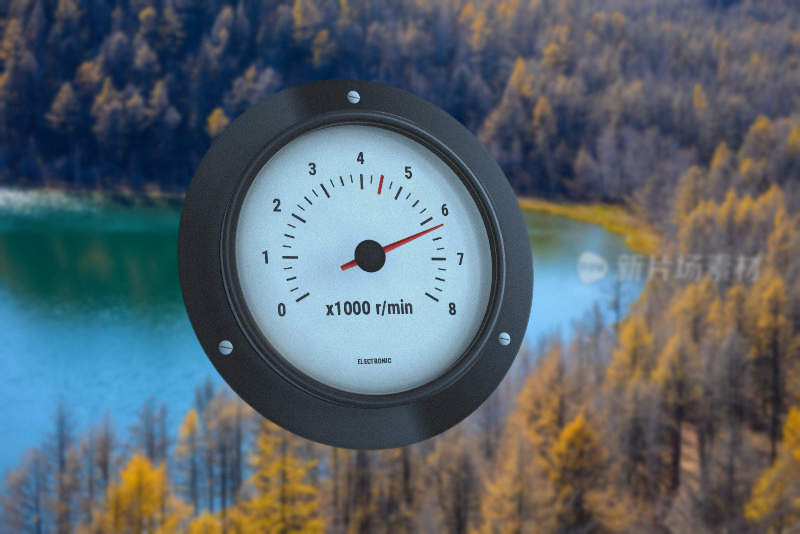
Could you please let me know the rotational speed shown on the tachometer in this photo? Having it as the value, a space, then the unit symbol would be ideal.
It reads 6250 rpm
